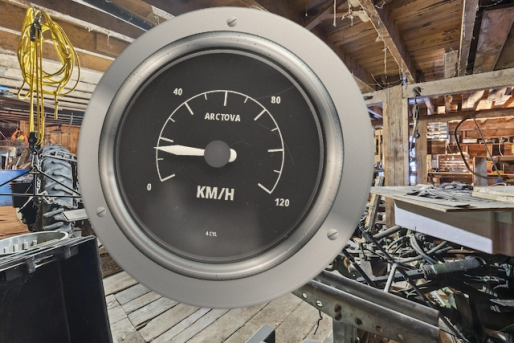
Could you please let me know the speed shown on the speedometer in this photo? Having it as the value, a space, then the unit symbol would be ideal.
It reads 15 km/h
